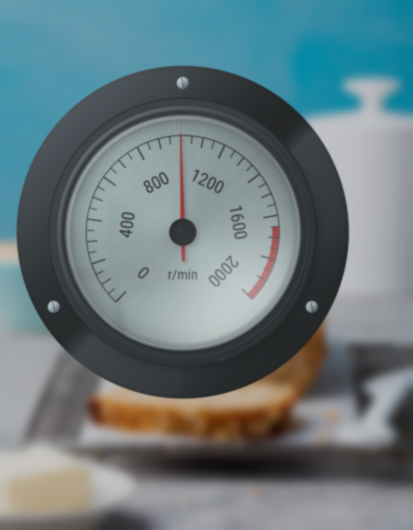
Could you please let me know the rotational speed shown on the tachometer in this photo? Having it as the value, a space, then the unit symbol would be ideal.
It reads 1000 rpm
